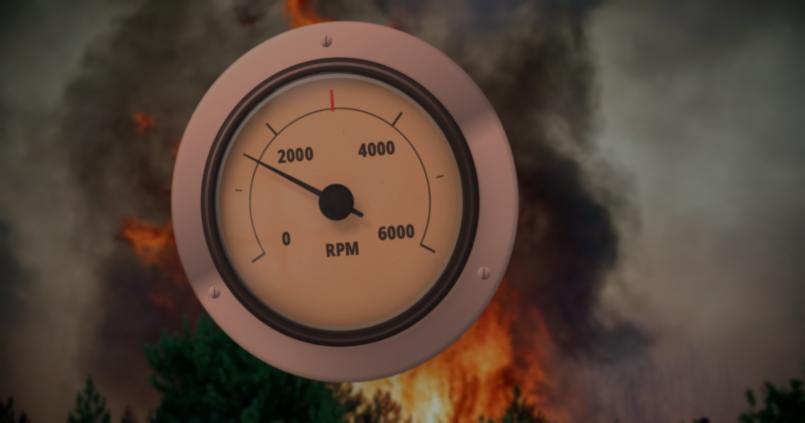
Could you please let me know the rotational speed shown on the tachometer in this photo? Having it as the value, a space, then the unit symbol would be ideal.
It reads 1500 rpm
